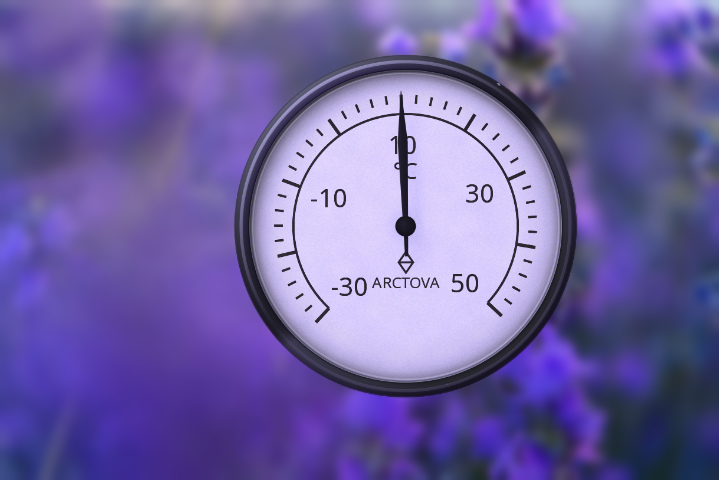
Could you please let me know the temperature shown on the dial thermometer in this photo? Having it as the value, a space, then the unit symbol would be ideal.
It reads 10 °C
